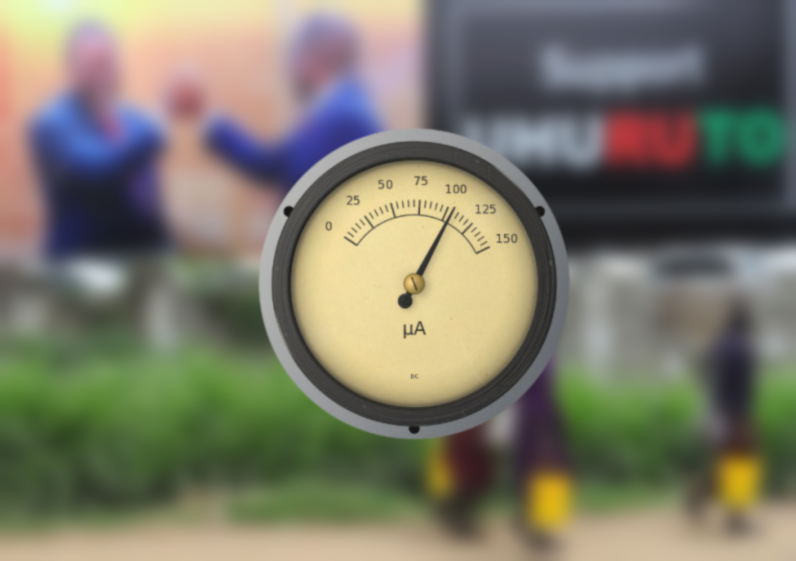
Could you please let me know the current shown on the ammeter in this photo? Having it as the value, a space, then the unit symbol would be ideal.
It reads 105 µA
